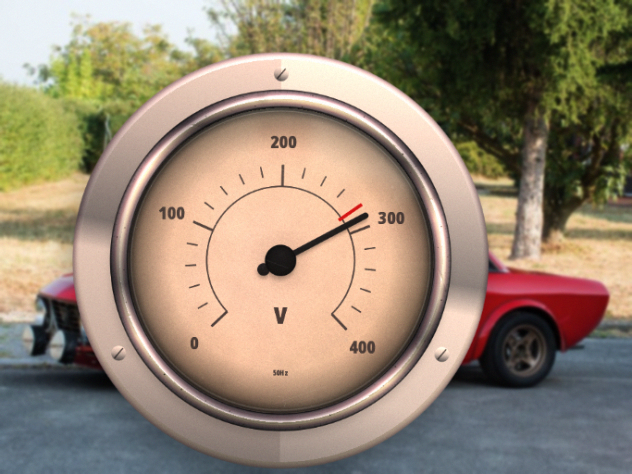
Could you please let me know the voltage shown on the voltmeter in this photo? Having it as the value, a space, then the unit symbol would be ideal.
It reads 290 V
